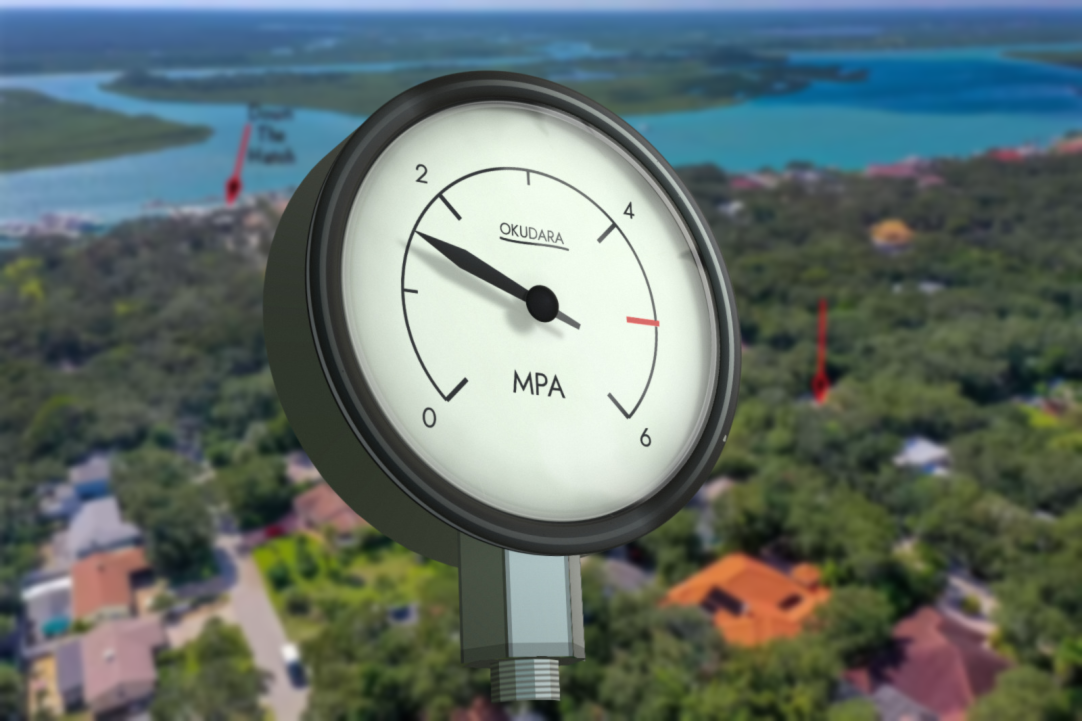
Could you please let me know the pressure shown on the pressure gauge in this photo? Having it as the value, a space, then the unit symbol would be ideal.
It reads 1.5 MPa
